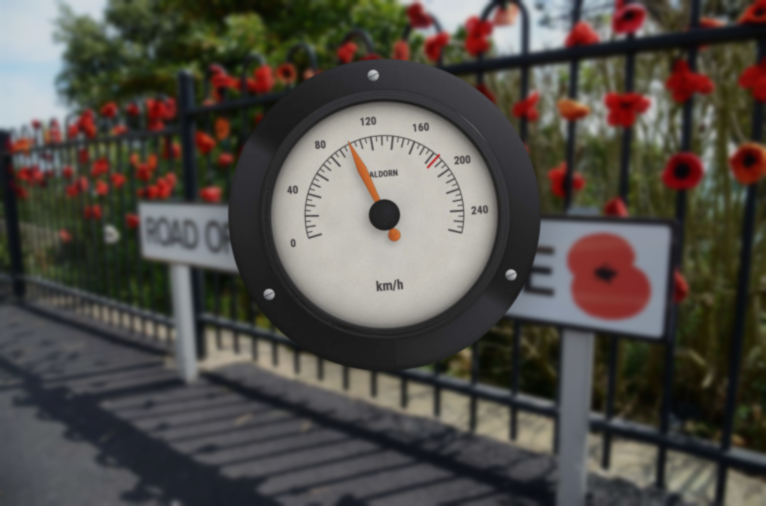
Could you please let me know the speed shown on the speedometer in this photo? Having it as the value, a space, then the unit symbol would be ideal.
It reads 100 km/h
